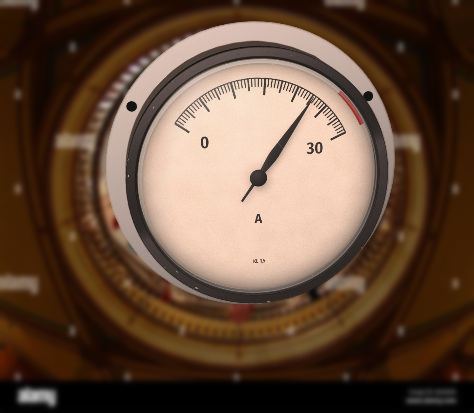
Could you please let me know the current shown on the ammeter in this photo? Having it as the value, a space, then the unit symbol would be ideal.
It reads 22.5 A
